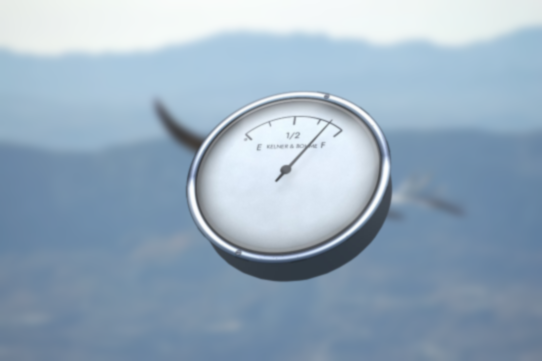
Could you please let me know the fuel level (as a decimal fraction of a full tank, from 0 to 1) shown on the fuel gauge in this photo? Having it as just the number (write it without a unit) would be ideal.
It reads 0.875
